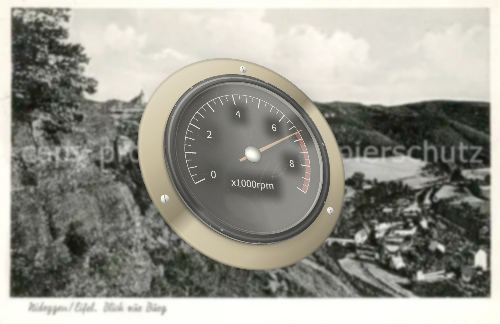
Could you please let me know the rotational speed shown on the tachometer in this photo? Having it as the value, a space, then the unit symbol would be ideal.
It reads 6750 rpm
